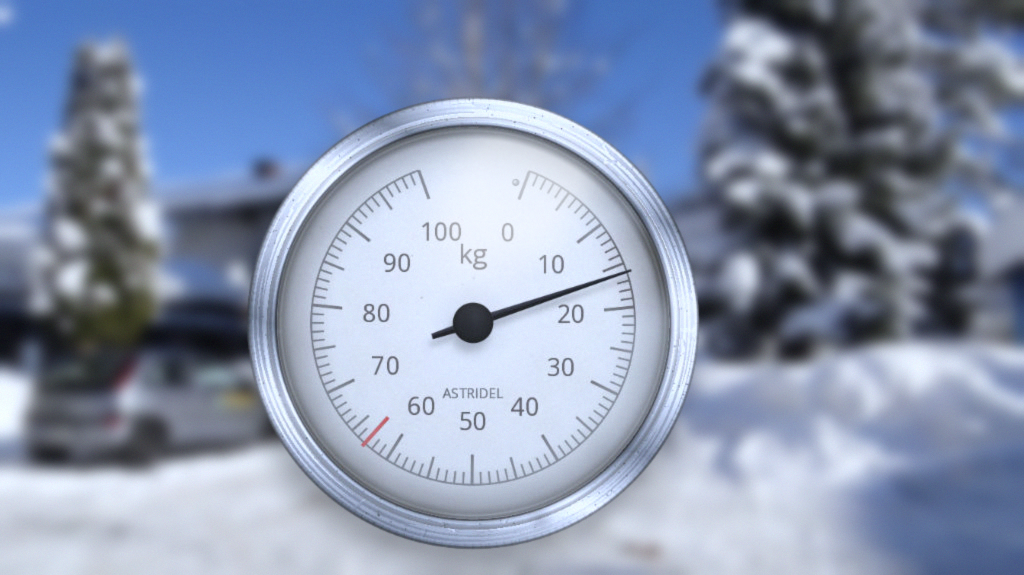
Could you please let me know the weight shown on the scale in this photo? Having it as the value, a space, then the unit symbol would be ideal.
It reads 16 kg
